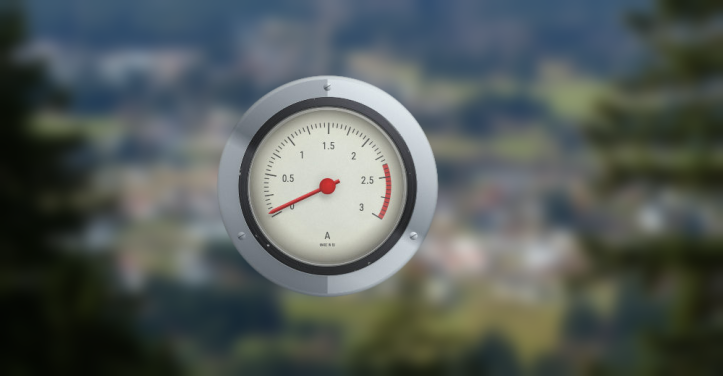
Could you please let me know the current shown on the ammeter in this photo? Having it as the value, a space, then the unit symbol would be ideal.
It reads 0.05 A
